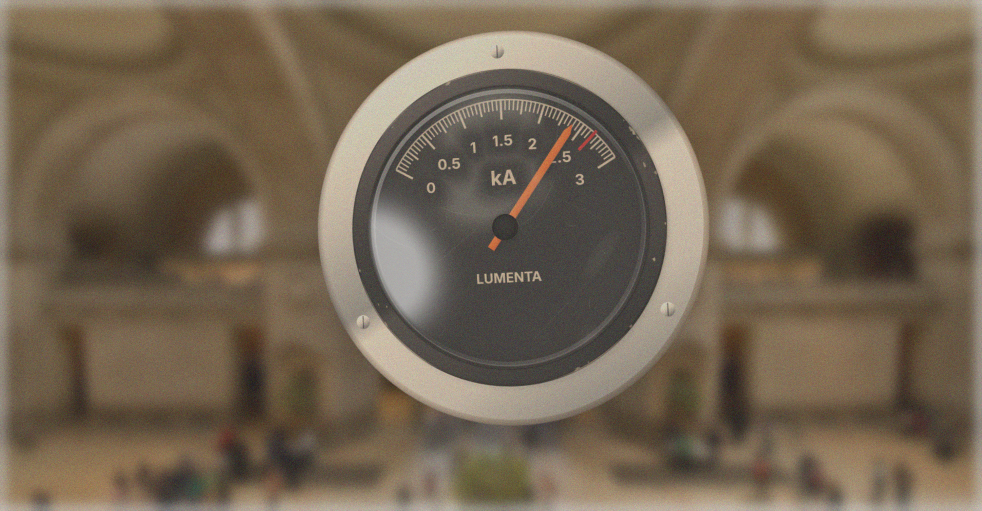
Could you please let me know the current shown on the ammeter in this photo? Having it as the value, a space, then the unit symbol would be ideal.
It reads 2.4 kA
